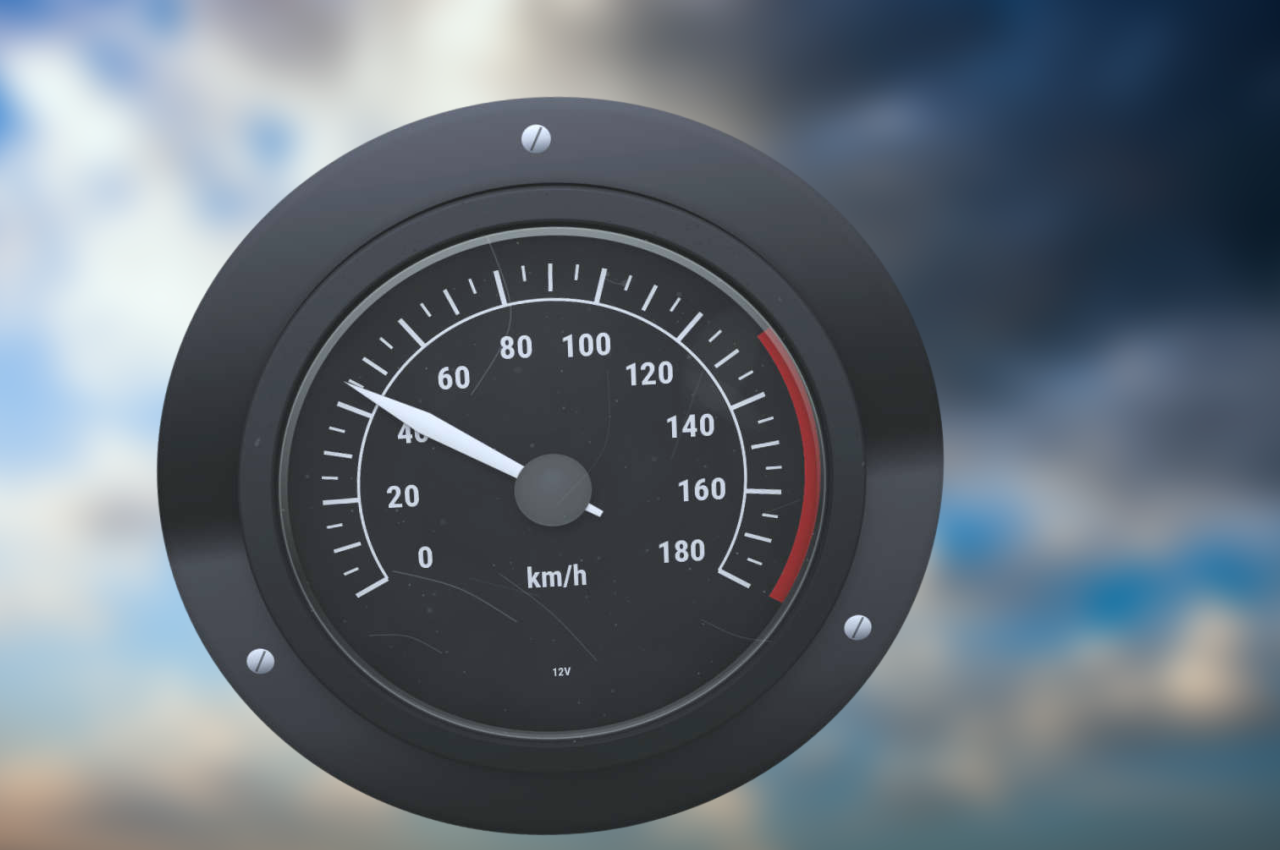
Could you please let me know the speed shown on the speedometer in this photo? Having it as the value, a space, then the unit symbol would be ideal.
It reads 45 km/h
